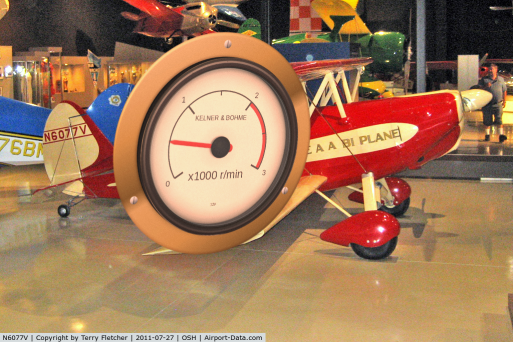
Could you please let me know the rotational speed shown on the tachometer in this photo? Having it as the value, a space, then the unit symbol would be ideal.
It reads 500 rpm
